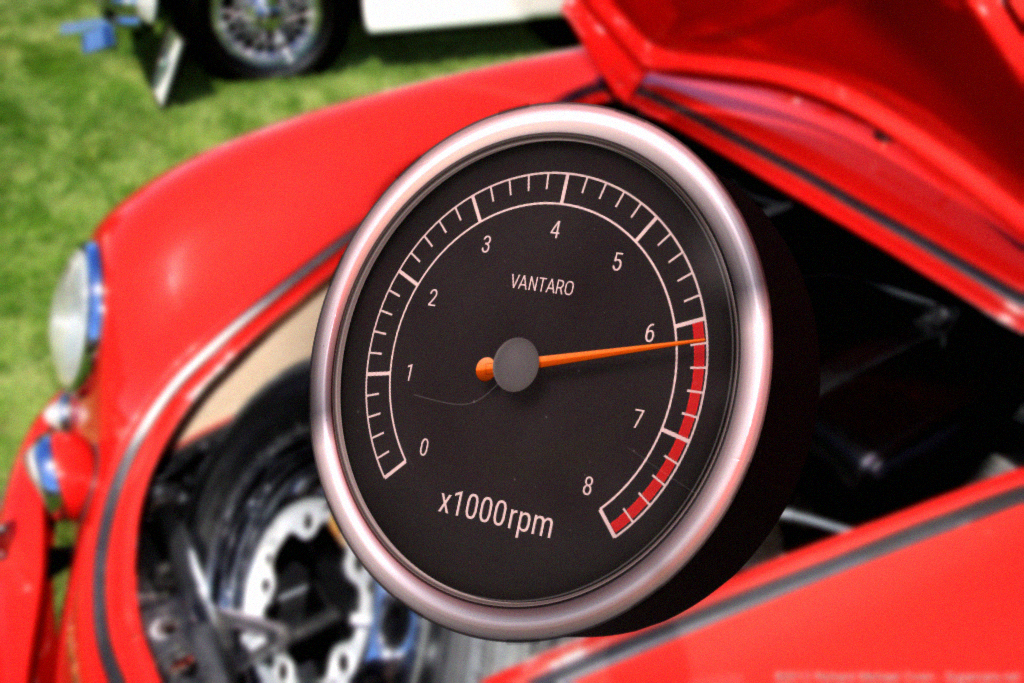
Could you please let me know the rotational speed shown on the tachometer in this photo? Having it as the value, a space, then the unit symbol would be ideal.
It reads 6200 rpm
